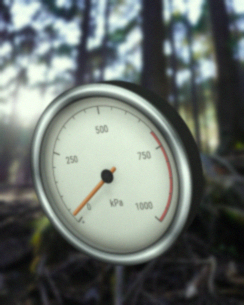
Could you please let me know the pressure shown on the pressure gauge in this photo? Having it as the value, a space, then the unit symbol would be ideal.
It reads 25 kPa
